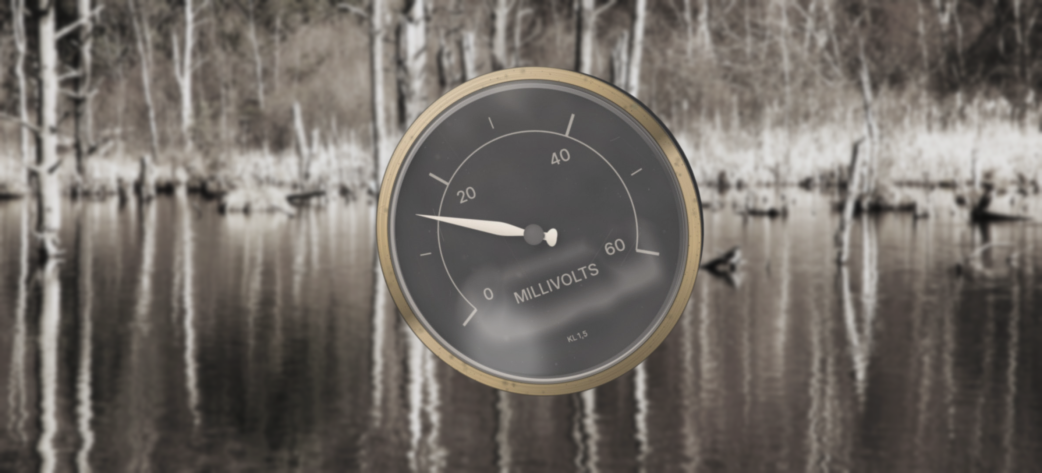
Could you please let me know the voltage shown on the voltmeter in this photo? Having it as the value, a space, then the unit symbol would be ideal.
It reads 15 mV
